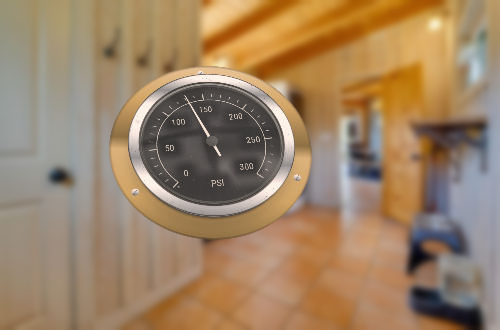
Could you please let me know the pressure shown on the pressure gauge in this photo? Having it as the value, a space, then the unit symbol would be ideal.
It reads 130 psi
